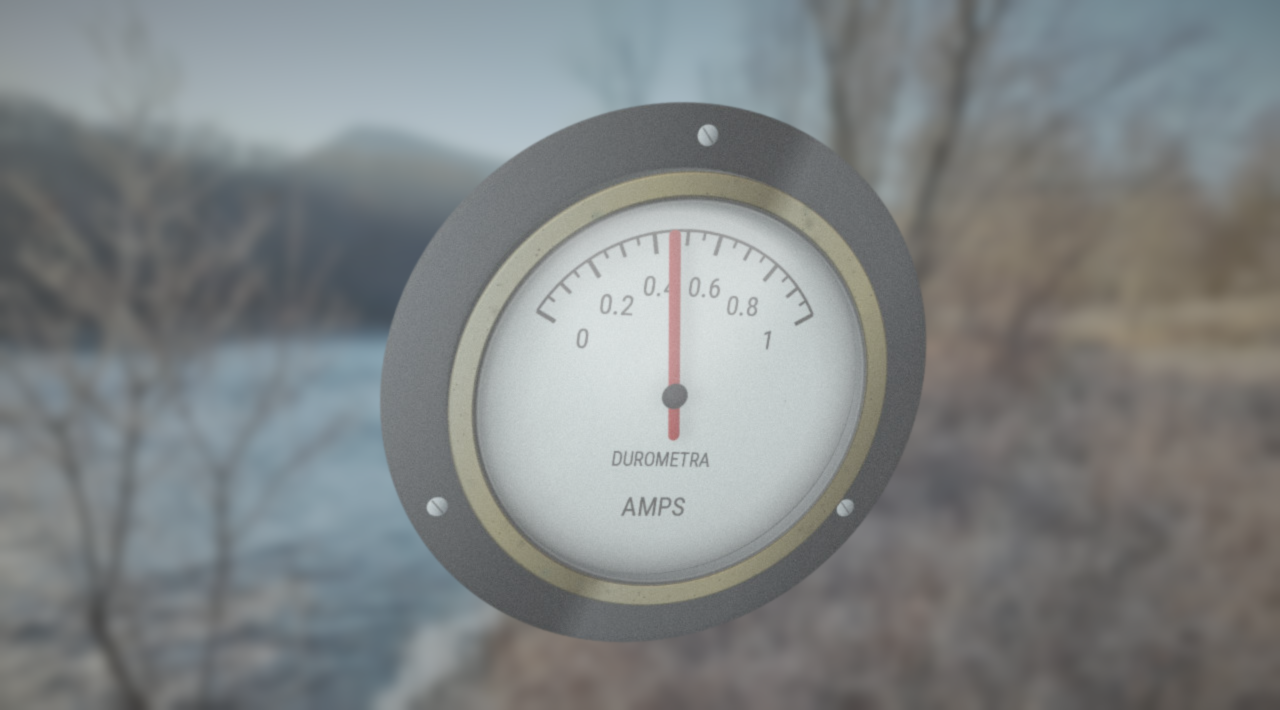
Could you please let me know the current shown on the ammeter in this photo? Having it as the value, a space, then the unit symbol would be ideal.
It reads 0.45 A
